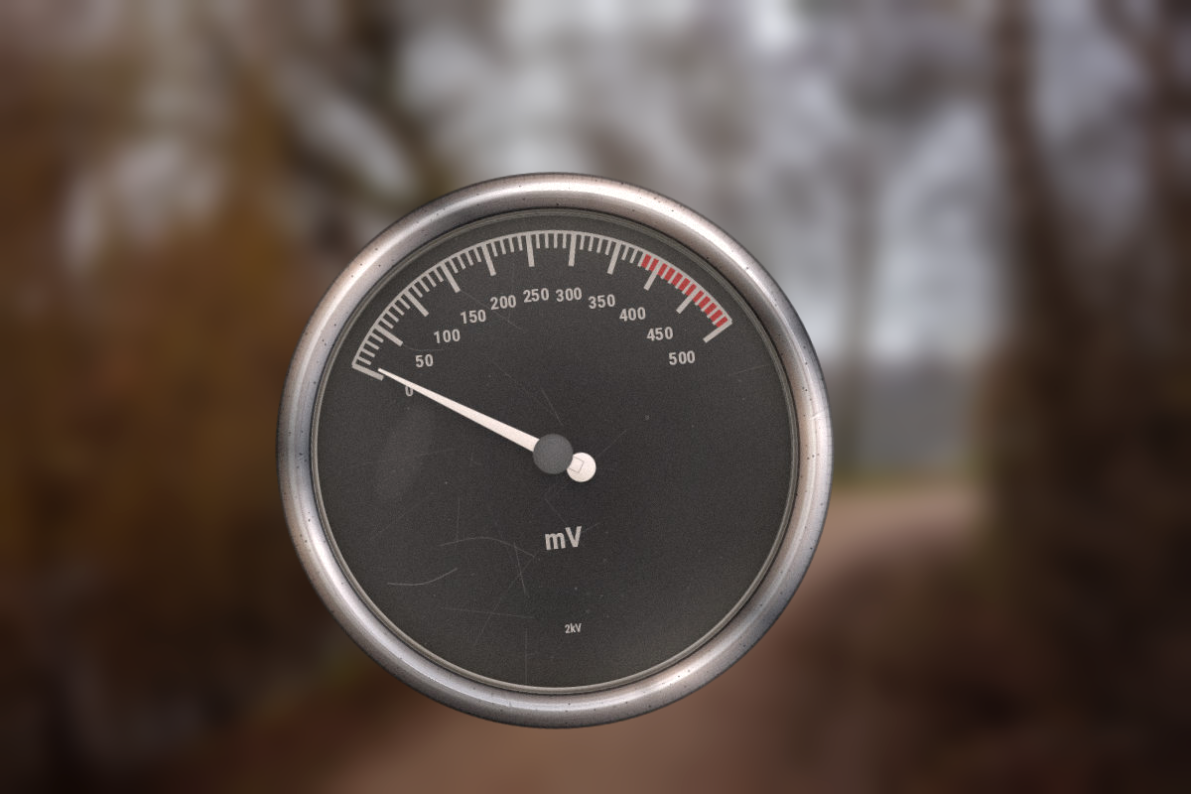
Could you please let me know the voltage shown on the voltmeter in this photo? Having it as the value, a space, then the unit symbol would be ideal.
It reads 10 mV
